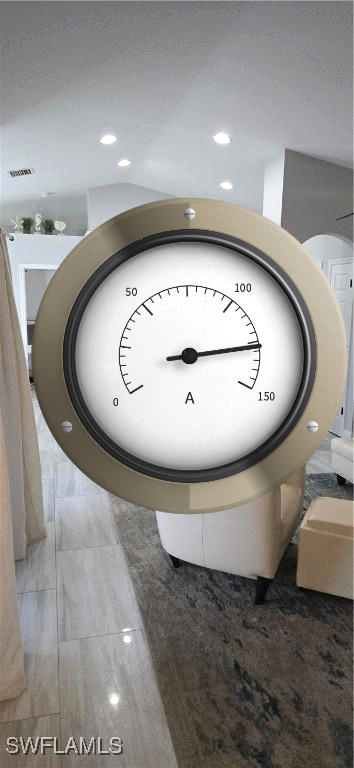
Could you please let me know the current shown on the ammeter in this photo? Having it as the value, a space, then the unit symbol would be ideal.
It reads 127.5 A
